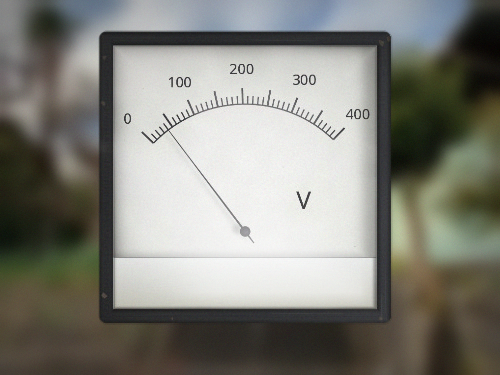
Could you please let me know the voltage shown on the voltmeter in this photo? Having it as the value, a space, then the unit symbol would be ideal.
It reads 40 V
